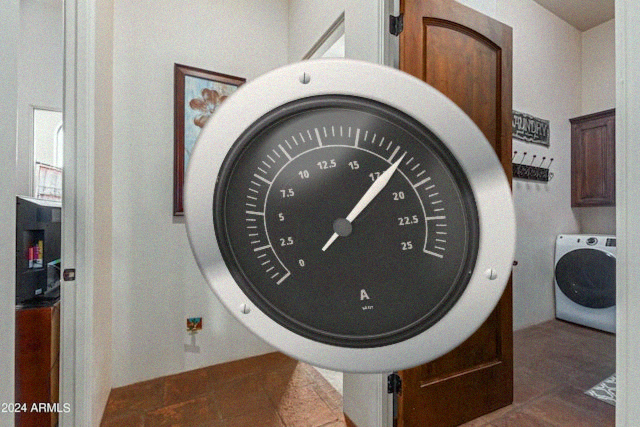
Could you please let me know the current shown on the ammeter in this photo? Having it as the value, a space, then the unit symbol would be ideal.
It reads 18 A
